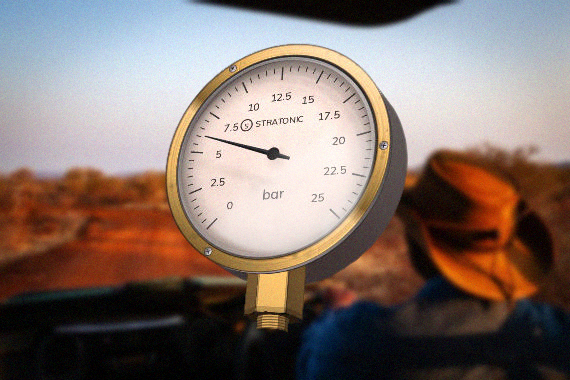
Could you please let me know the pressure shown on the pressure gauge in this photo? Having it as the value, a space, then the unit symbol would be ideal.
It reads 6 bar
